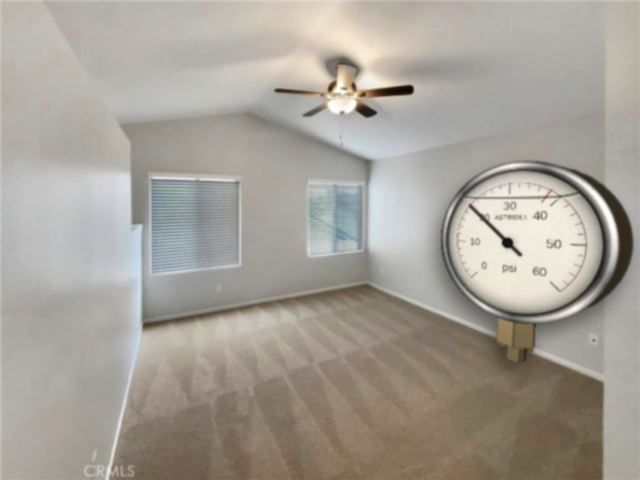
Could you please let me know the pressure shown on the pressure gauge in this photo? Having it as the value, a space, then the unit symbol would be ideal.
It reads 20 psi
